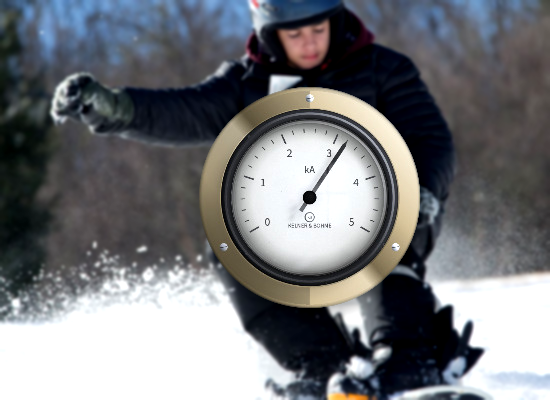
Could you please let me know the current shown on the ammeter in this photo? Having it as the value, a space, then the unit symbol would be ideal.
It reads 3.2 kA
